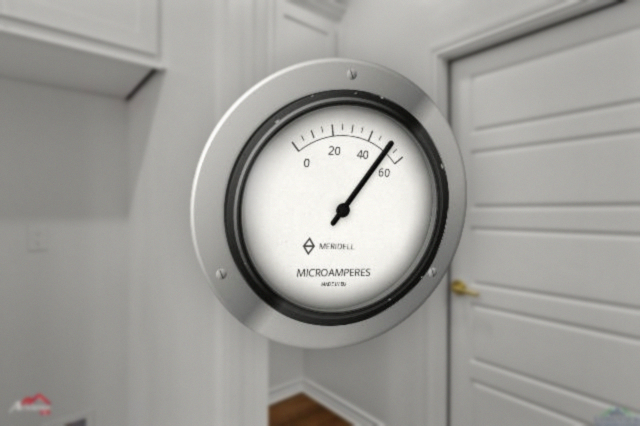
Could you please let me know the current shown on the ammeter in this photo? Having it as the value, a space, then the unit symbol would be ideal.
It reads 50 µA
